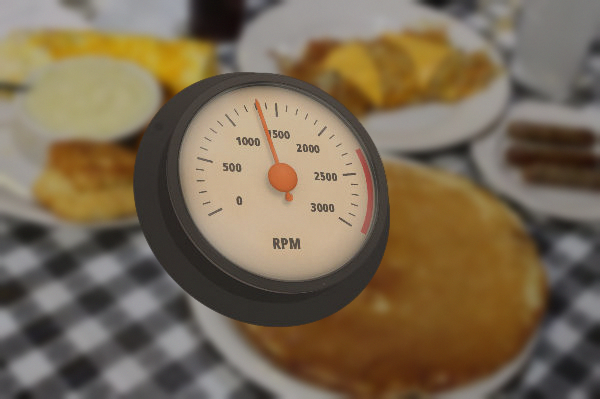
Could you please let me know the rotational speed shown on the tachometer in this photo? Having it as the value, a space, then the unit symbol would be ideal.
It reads 1300 rpm
